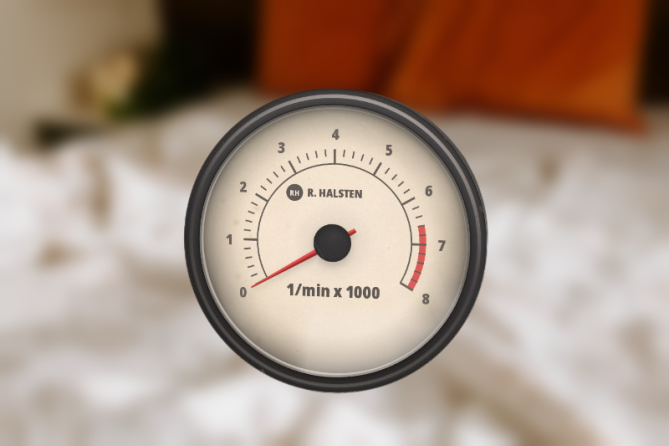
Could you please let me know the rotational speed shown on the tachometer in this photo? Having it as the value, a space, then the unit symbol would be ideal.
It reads 0 rpm
